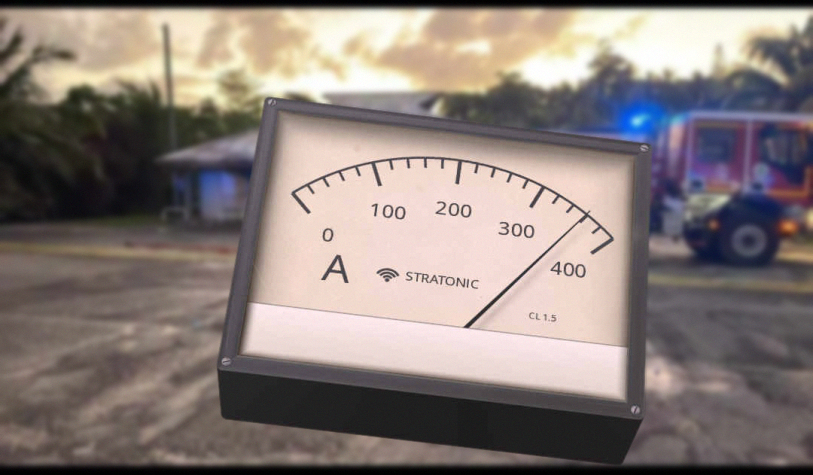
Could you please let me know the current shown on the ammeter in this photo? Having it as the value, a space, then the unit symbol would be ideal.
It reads 360 A
